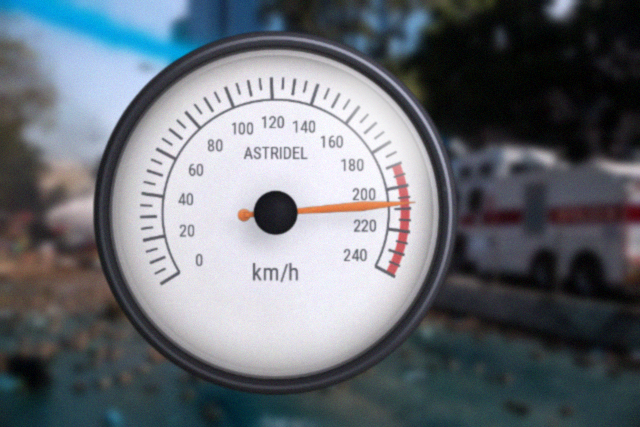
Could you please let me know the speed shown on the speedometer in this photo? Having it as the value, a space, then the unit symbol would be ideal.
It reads 207.5 km/h
